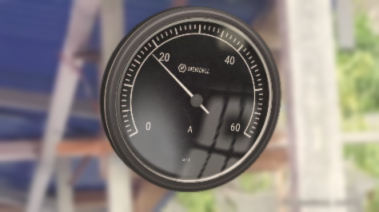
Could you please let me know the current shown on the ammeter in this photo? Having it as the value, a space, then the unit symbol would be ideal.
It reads 18 A
